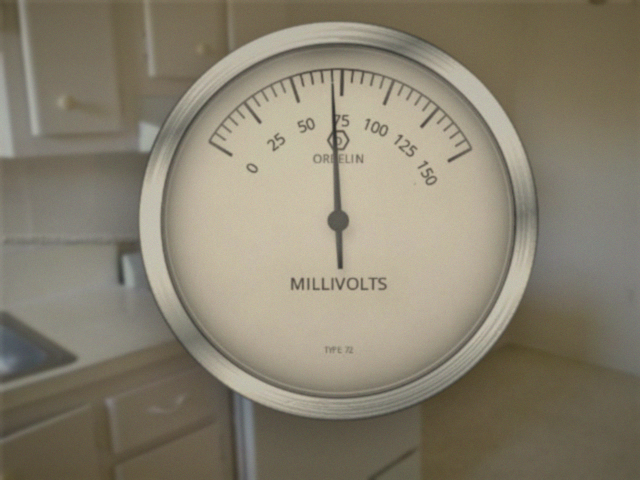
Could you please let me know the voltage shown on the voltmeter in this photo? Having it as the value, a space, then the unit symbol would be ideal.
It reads 70 mV
